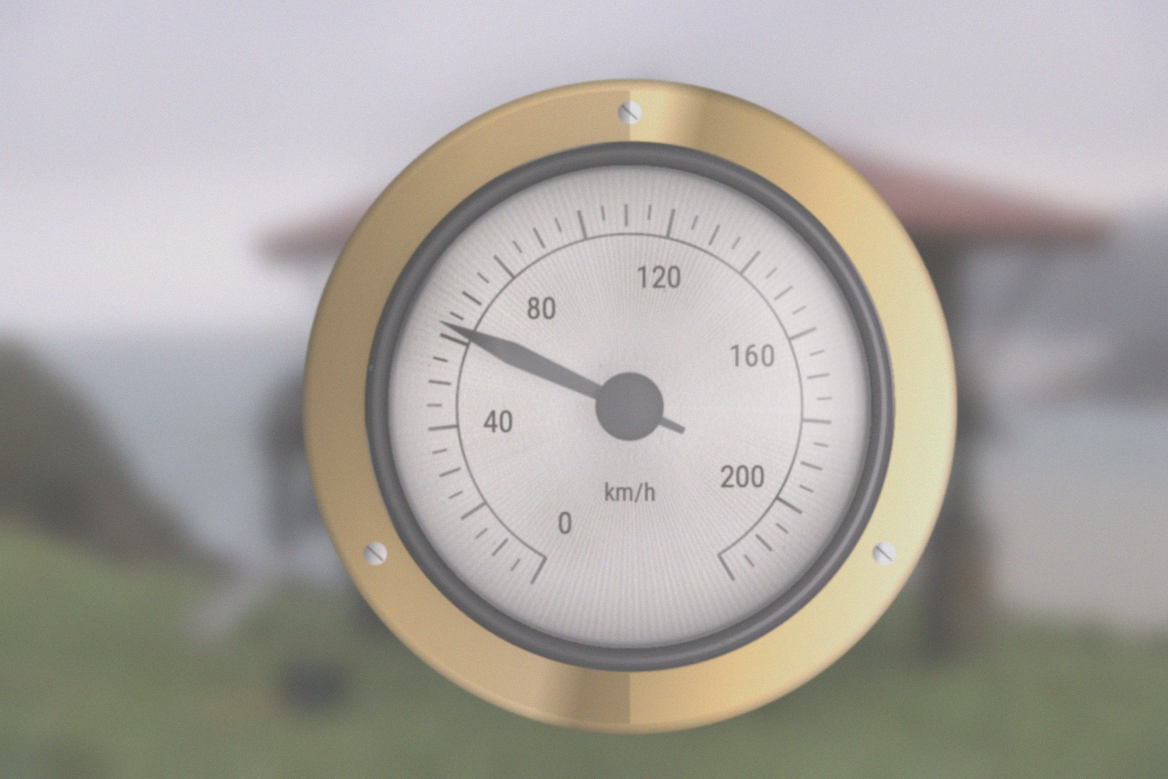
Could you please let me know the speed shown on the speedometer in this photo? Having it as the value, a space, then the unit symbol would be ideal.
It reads 62.5 km/h
